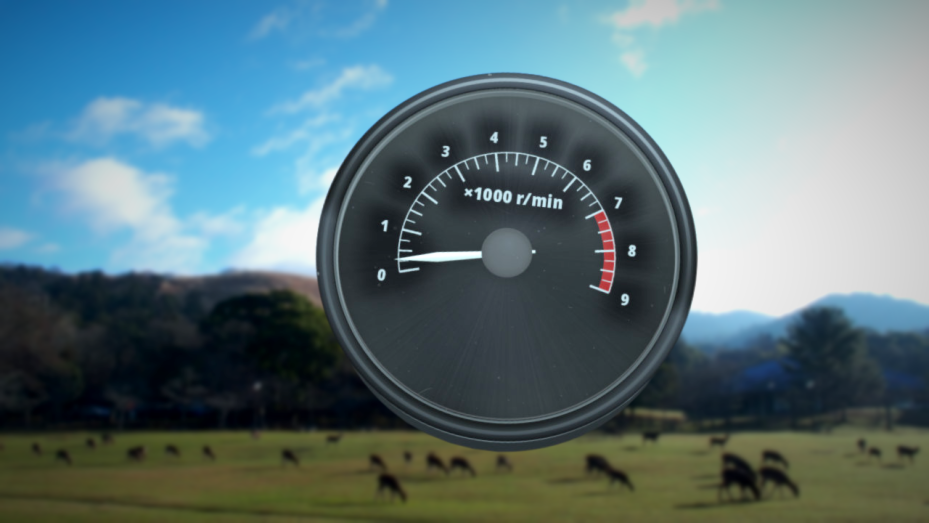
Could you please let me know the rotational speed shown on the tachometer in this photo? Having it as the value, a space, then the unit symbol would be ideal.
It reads 250 rpm
